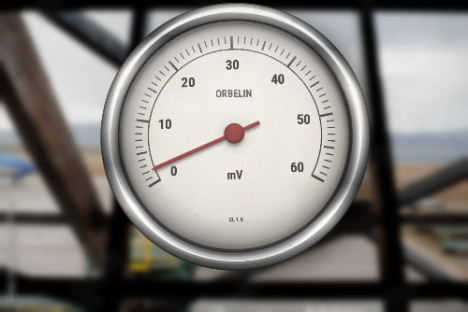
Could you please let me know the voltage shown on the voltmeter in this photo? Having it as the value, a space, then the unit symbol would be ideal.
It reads 2 mV
